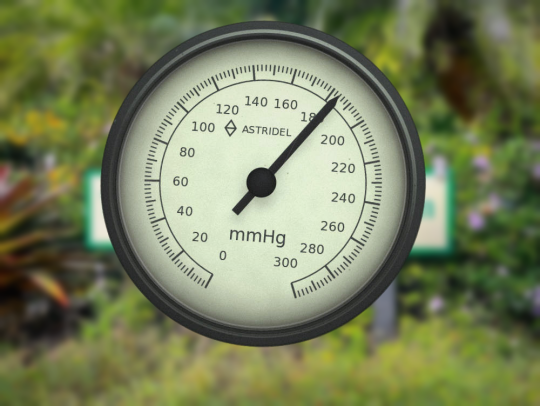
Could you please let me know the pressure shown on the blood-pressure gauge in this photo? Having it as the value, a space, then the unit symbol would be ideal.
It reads 184 mmHg
